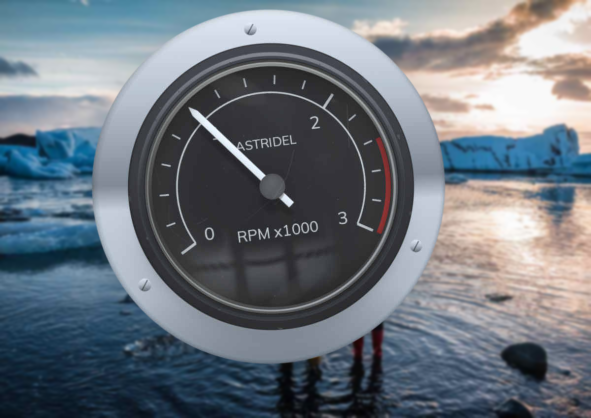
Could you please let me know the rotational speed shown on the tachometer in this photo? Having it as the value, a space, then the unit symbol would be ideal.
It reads 1000 rpm
